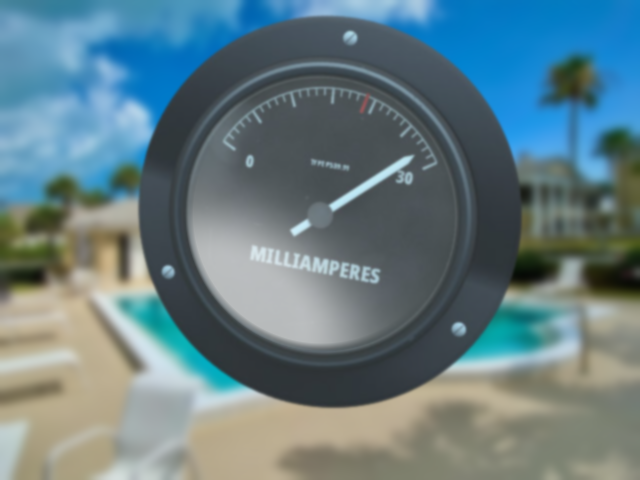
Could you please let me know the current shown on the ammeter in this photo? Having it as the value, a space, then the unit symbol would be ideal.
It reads 28 mA
